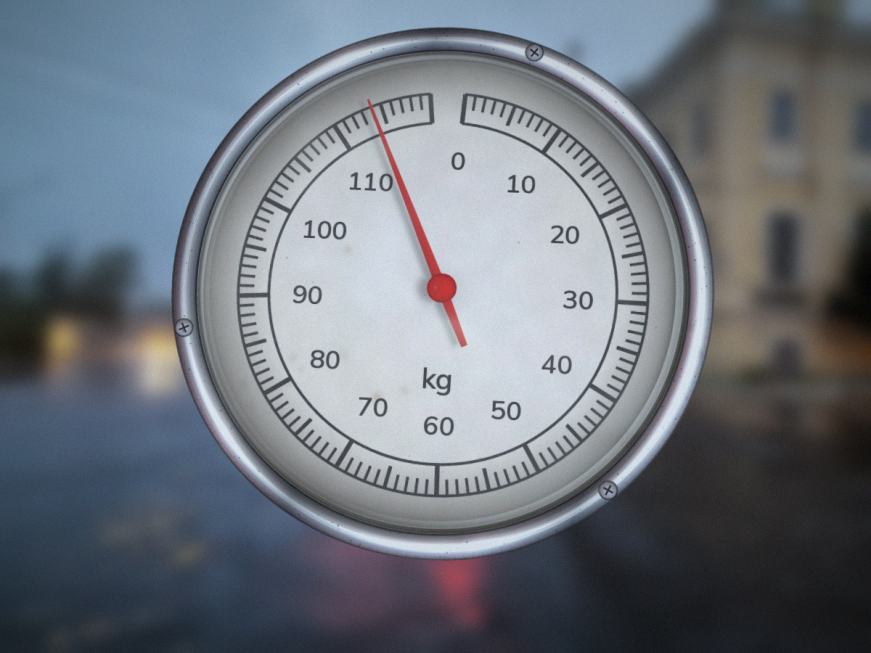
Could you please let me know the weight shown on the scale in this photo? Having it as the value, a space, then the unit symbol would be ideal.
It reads 114 kg
